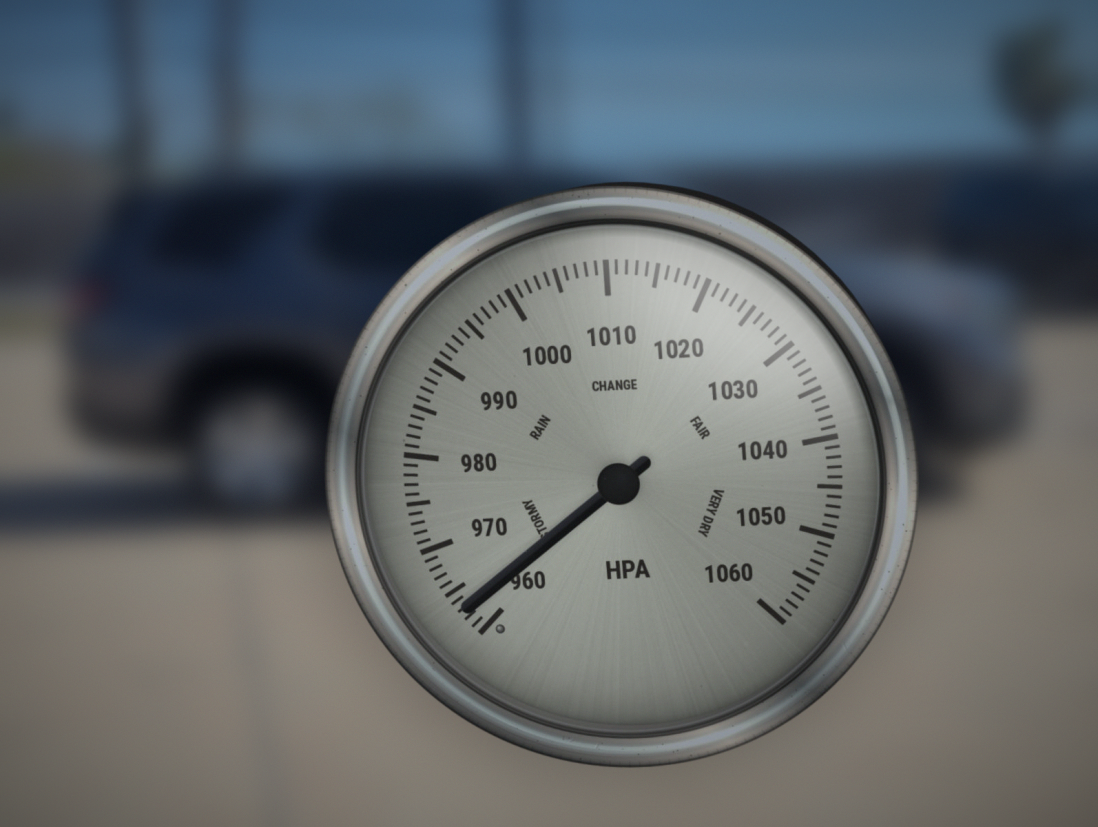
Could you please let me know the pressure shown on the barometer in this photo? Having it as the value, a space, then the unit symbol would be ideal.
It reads 963 hPa
